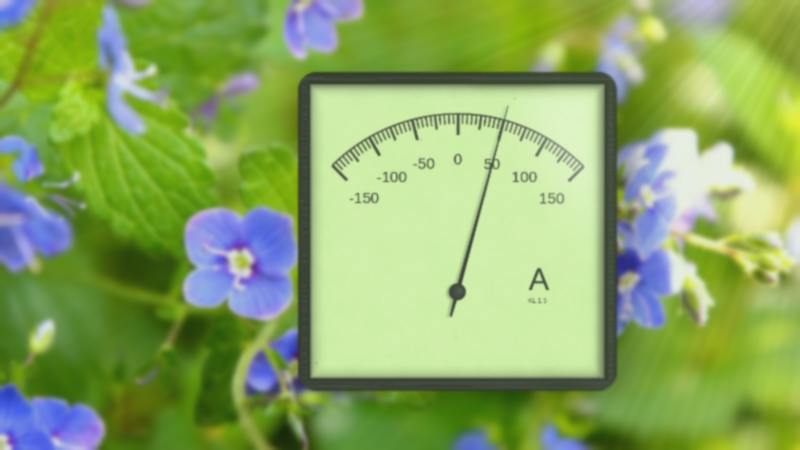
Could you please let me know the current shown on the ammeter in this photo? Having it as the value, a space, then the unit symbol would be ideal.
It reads 50 A
